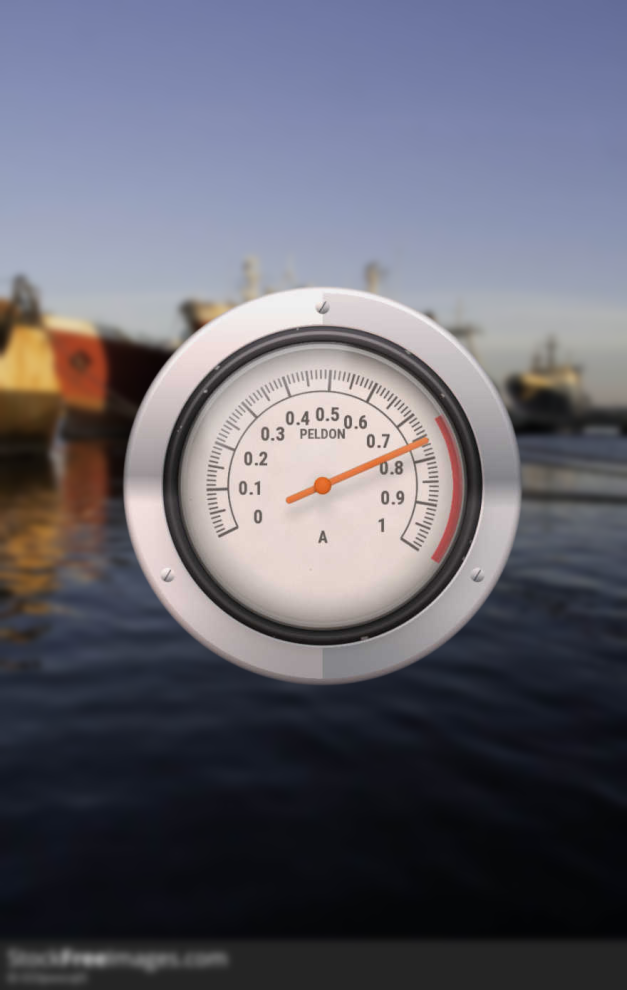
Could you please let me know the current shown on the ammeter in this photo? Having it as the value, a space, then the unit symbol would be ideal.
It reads 0.76 A
